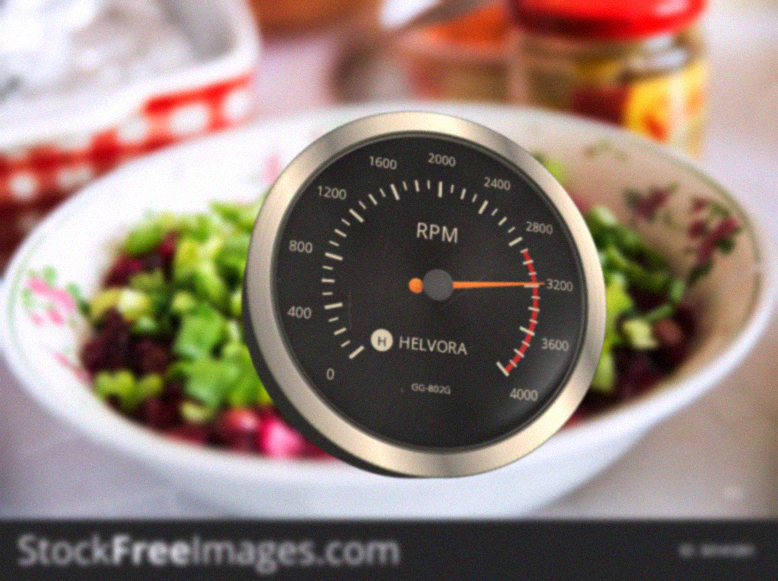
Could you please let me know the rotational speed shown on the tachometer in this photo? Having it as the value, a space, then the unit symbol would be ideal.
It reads 3200 rpm
